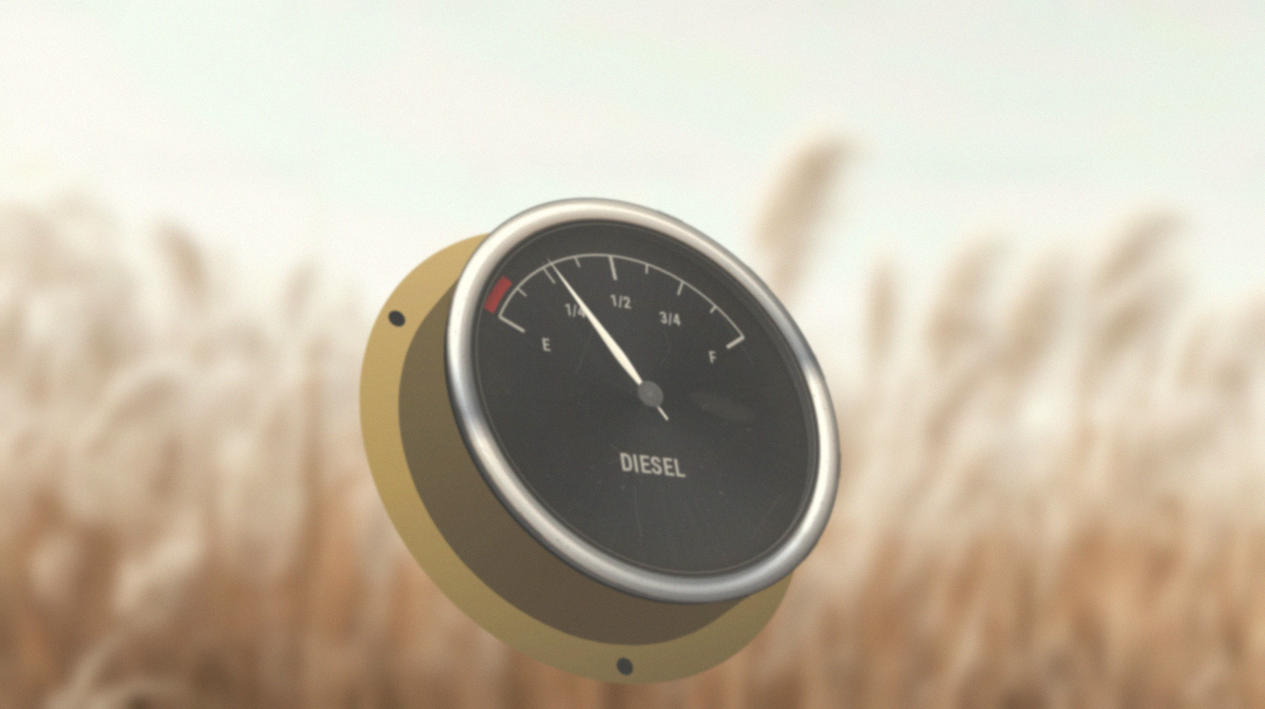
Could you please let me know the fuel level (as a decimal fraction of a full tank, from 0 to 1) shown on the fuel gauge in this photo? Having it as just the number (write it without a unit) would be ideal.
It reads 0.25
